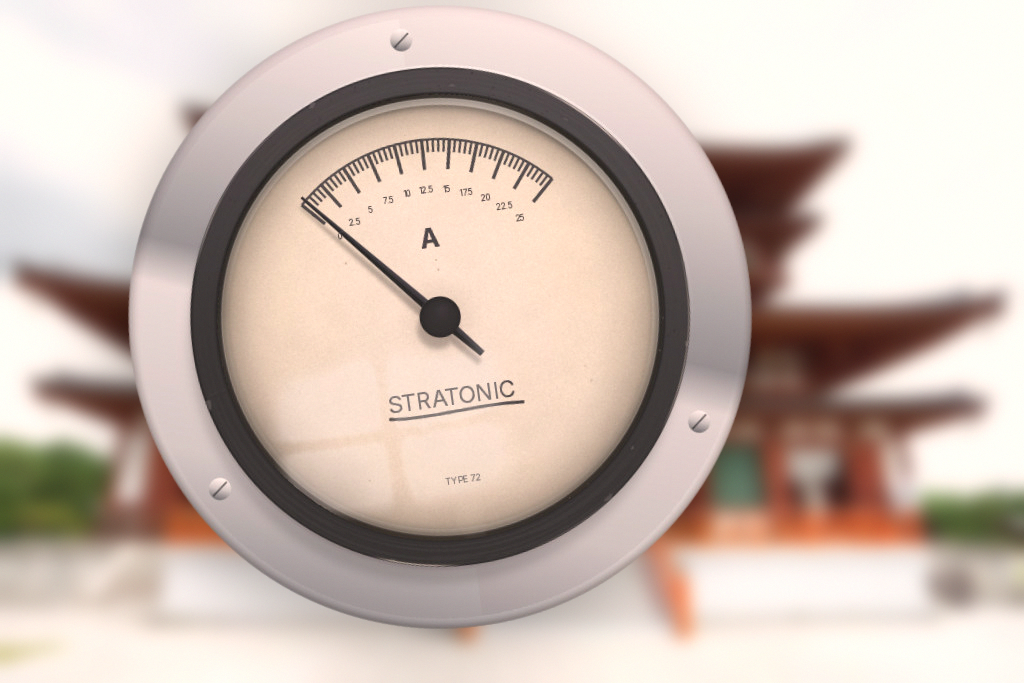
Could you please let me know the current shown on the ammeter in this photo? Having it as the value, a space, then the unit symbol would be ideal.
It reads 0.5 A
